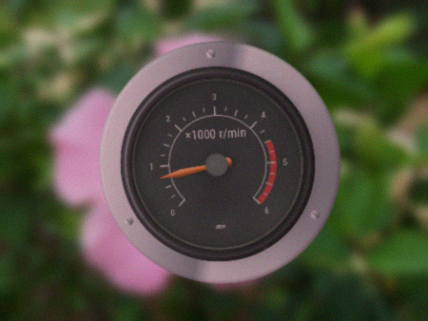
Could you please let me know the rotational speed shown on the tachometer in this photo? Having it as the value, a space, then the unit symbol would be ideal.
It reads 750 rpm
